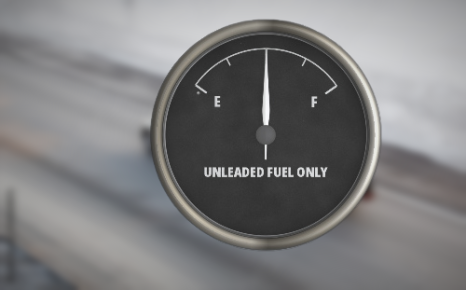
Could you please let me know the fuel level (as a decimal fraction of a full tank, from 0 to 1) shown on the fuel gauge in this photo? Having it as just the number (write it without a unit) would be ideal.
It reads 0.5
